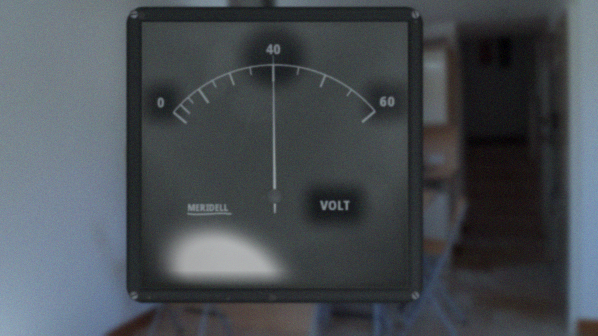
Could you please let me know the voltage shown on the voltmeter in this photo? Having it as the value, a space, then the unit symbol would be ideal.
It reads 40 V
